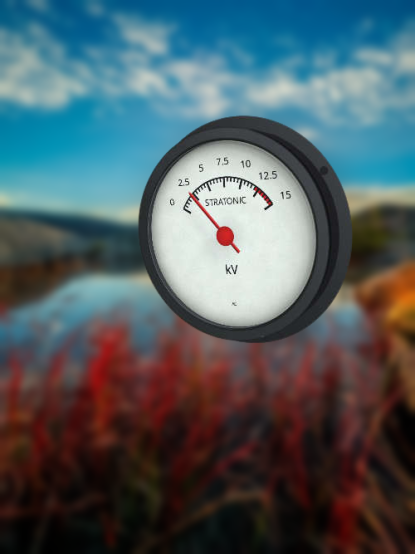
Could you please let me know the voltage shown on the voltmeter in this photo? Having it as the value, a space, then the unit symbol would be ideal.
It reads 2.5 kV
